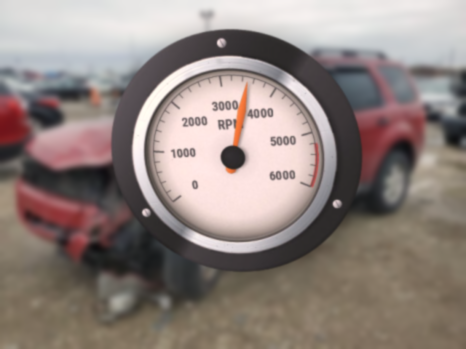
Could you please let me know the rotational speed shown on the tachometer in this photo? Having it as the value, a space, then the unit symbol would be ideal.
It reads 3500 rpm
